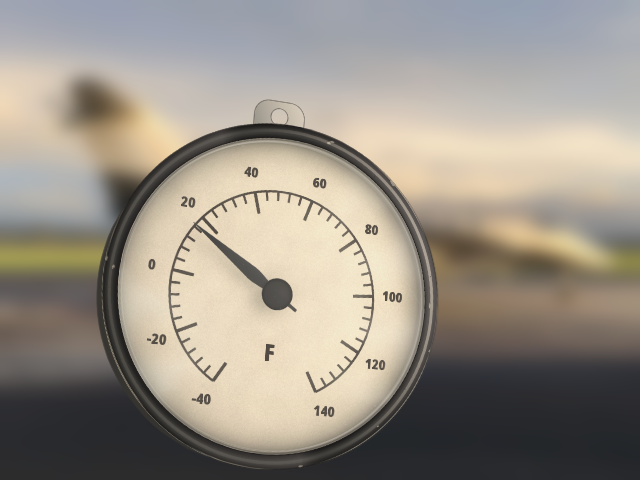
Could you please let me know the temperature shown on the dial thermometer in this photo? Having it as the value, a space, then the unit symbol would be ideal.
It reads 16 °F
